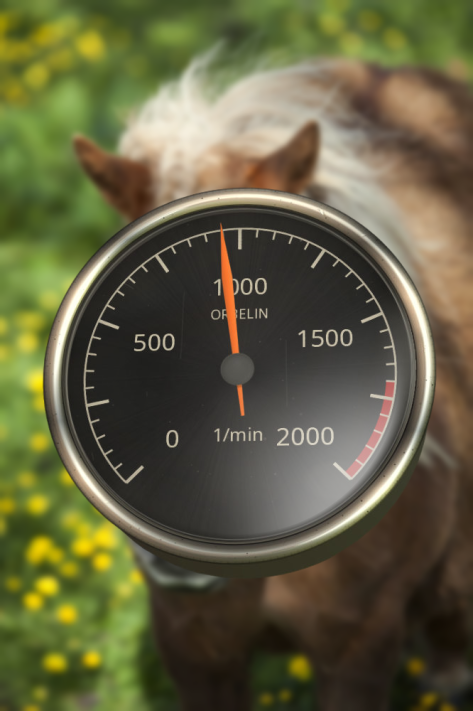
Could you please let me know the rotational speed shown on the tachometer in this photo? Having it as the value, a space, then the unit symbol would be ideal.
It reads 950 rpm
